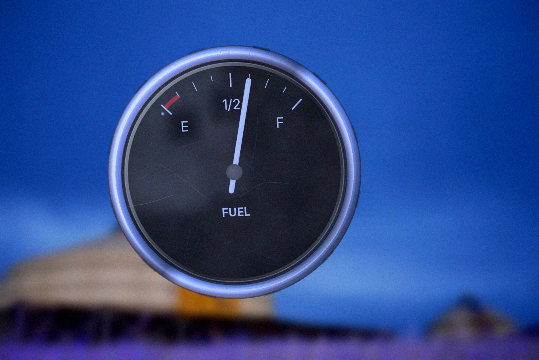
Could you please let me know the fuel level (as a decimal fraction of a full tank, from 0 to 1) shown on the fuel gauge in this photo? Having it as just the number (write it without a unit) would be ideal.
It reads 0.625
